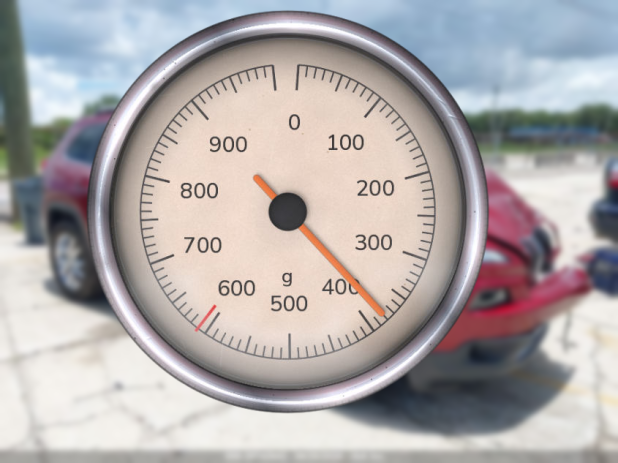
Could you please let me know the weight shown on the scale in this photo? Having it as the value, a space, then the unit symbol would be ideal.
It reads 380 g
